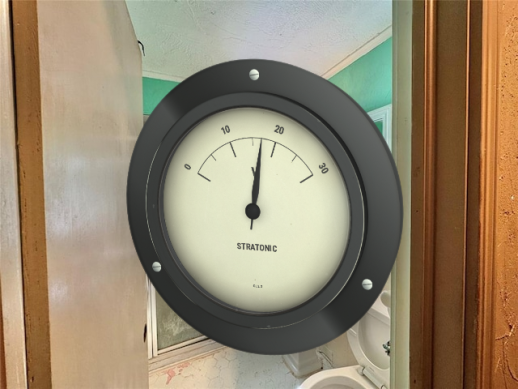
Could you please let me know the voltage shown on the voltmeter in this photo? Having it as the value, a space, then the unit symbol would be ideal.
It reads 17.5 V
